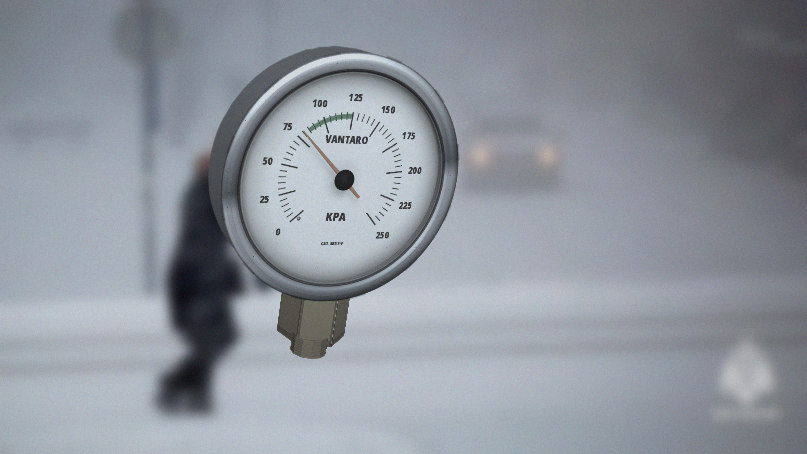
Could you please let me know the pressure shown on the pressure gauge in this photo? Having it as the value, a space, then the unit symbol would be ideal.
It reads 80 kPa
